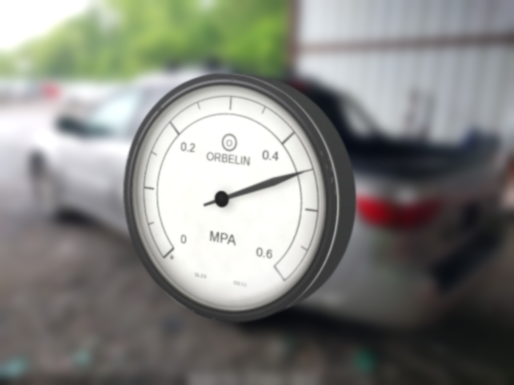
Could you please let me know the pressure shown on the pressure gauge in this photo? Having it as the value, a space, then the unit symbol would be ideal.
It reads 0.45 MPa
